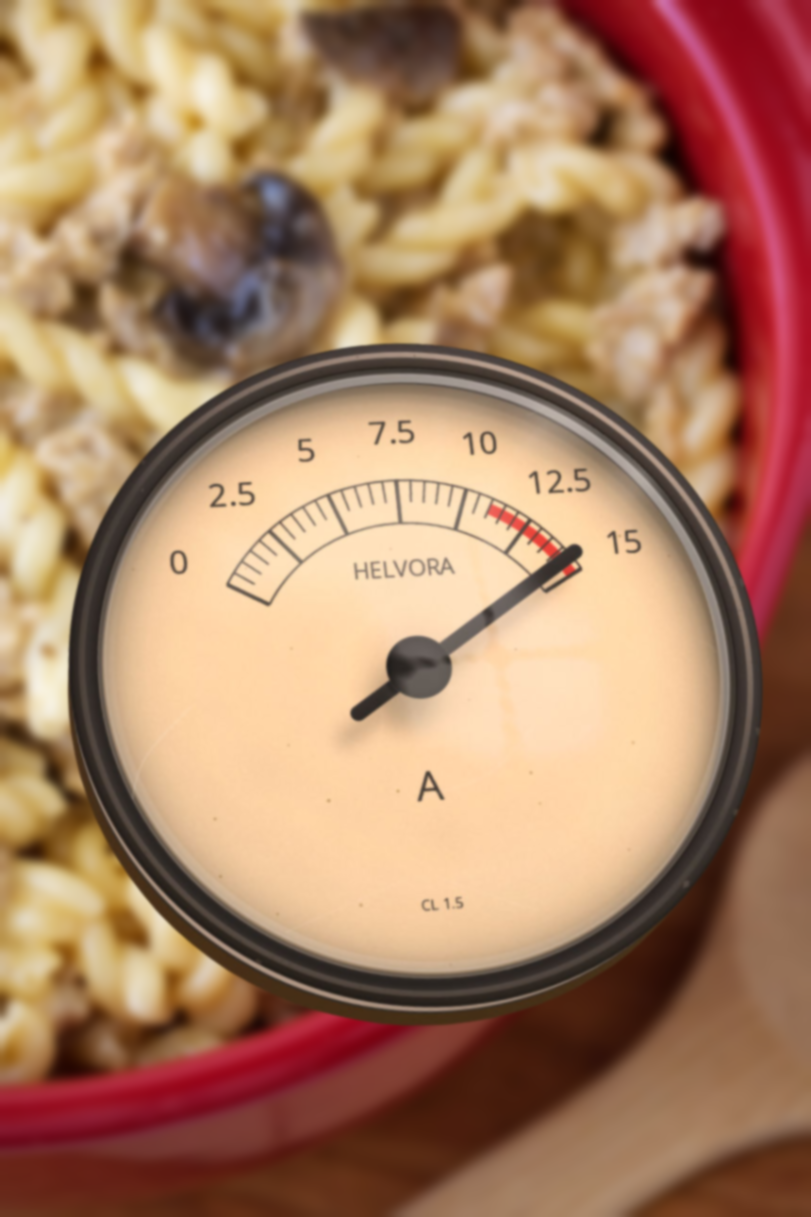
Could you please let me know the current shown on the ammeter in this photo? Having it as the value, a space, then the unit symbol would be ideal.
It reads 14.5 A
